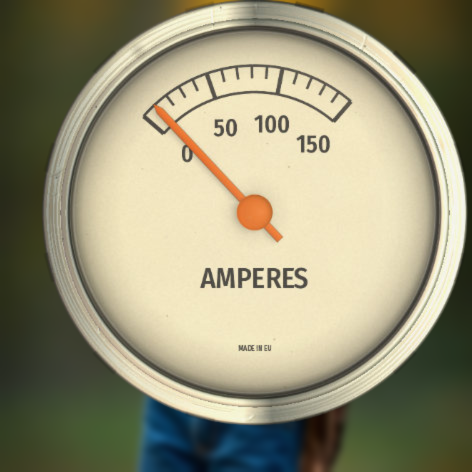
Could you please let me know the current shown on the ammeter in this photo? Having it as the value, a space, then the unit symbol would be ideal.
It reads 10 A
